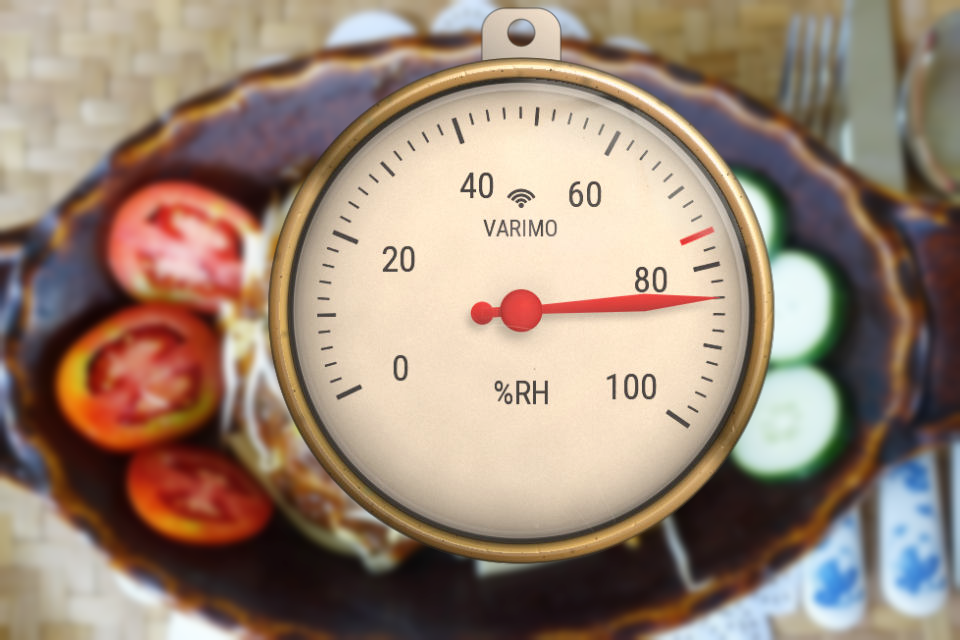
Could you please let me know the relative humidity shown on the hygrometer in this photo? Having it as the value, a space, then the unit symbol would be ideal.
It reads 84 %
